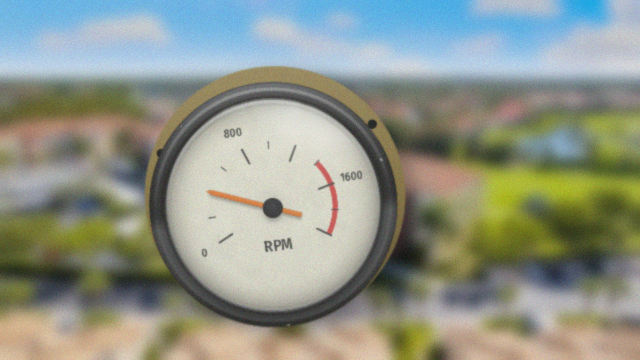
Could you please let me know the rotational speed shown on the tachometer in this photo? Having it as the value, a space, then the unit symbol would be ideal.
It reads 400 rpm
